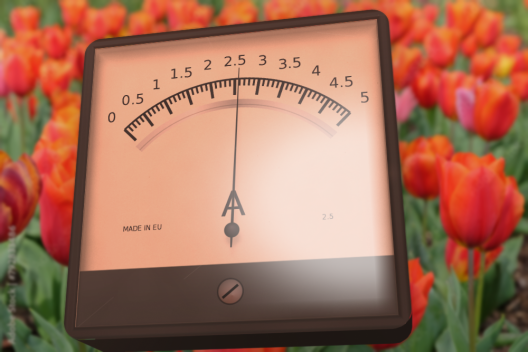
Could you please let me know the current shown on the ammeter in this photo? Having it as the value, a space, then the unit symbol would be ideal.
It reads 2.6 A
